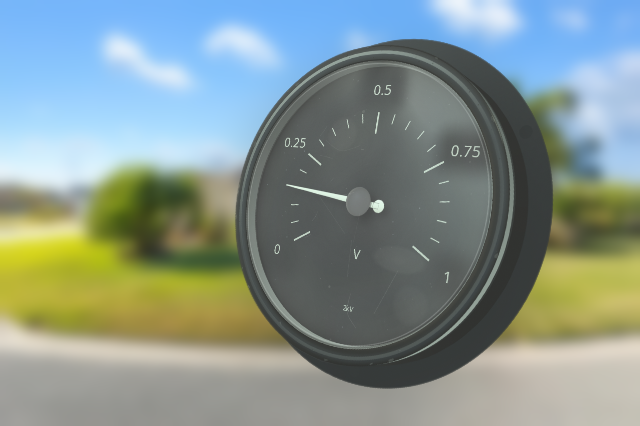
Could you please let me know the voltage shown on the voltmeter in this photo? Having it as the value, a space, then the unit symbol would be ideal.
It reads 0.15 V
